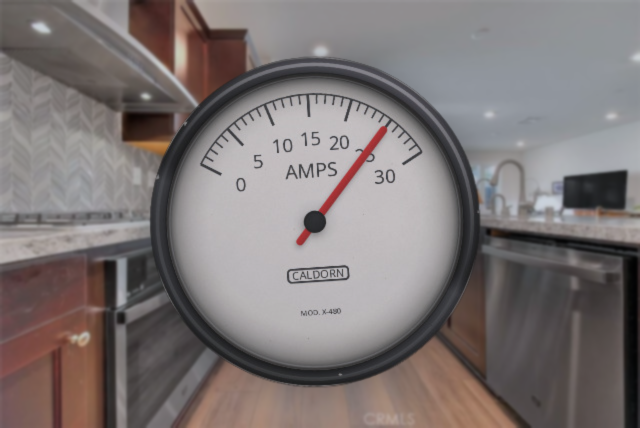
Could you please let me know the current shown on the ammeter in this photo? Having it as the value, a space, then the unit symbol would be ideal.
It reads 25 A
